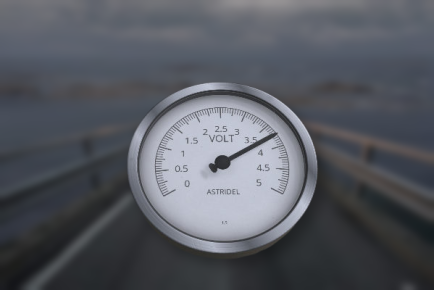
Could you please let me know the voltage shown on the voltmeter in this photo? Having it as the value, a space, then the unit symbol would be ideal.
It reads 3.75 V
